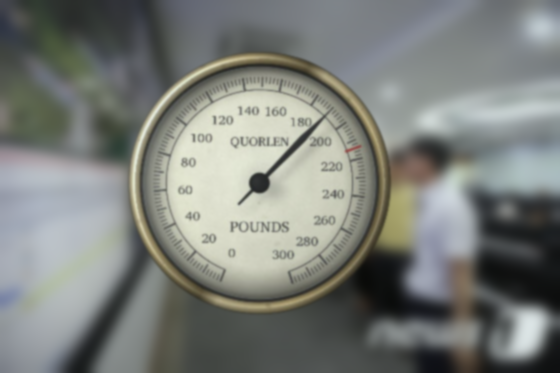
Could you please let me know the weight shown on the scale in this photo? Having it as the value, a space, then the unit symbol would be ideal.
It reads 190 lb
